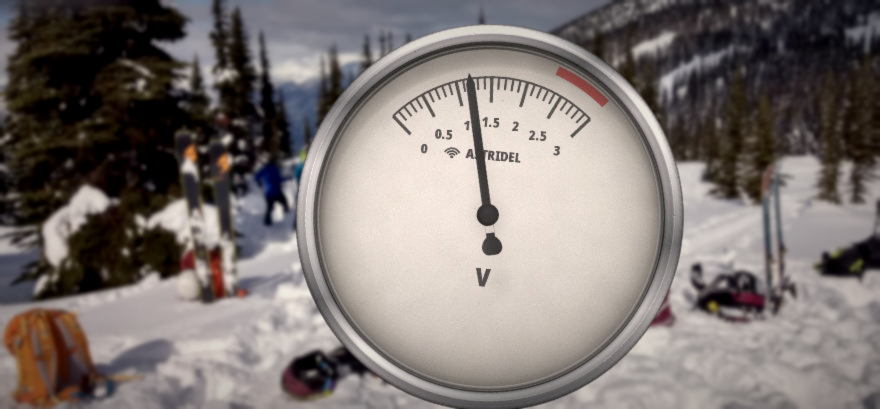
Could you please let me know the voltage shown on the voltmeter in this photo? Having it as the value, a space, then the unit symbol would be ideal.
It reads 1.2 V
